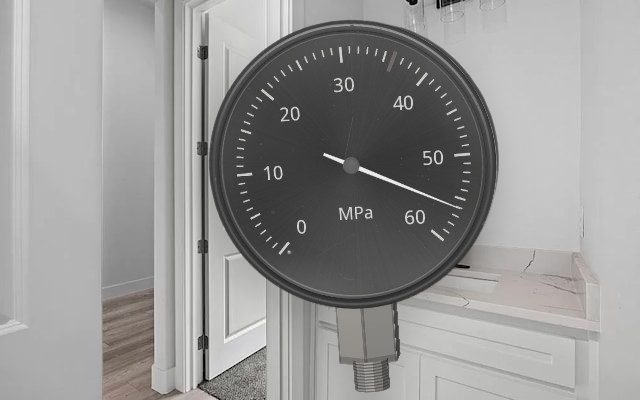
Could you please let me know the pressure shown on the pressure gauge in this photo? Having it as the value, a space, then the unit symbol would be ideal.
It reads 56 MPa
